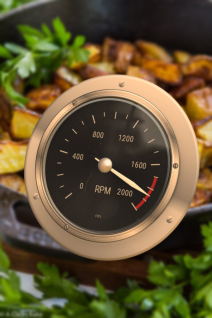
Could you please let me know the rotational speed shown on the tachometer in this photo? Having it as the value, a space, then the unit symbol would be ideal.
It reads 1850 rpm
